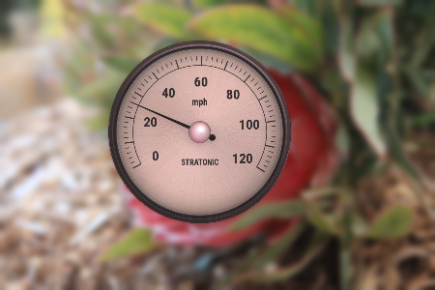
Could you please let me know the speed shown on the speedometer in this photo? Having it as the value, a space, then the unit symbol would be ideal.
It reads 26 mph
